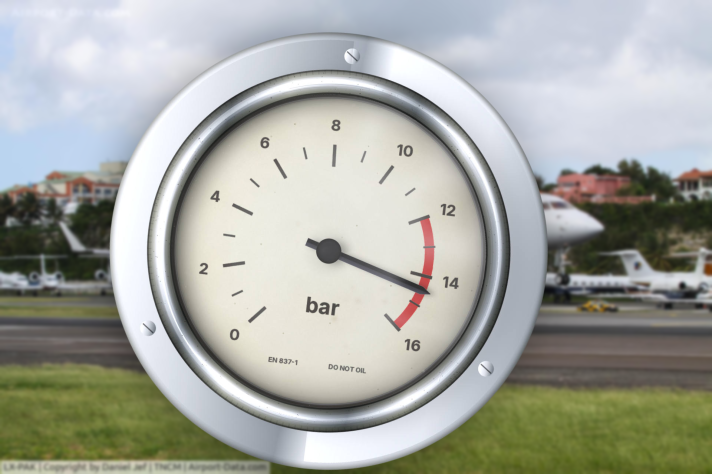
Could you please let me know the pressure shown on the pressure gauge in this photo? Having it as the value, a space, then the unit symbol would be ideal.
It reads 14.5 bar
